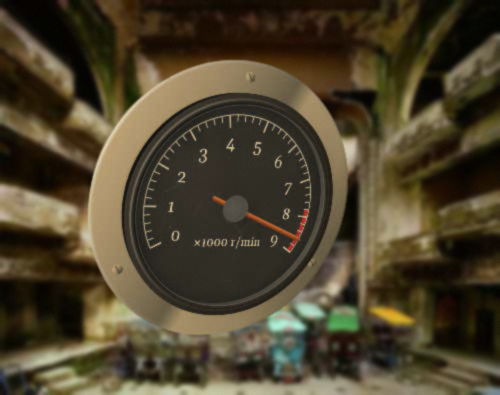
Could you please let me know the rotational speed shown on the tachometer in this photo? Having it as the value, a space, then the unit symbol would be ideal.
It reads 8600 rpm
